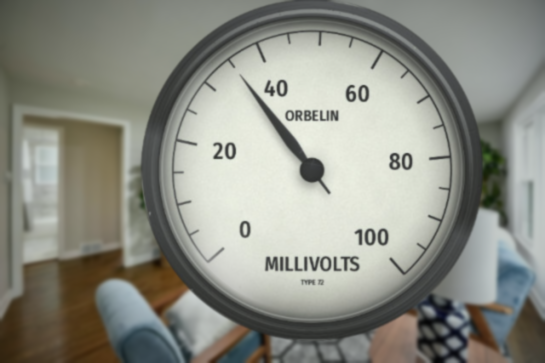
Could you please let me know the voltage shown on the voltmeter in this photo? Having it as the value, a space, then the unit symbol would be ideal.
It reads 35 mV
